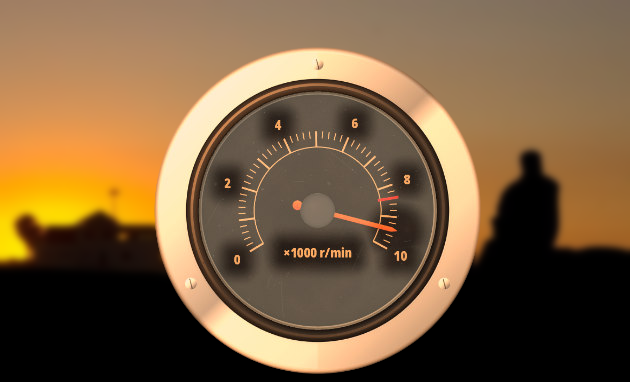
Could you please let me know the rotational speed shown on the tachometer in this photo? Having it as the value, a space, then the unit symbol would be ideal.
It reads 9400 rpm
